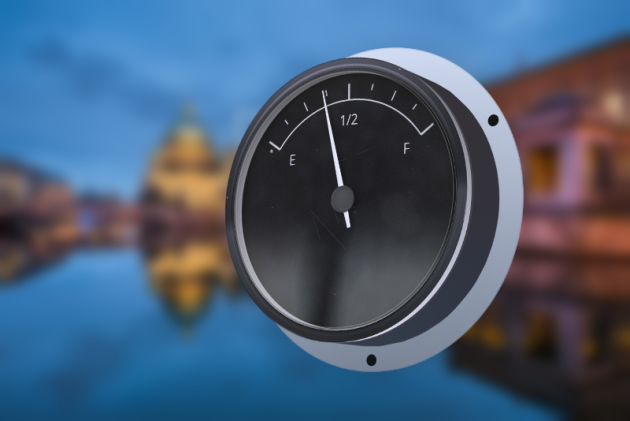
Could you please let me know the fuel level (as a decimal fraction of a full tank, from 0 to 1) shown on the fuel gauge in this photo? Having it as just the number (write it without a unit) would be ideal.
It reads 0.375
